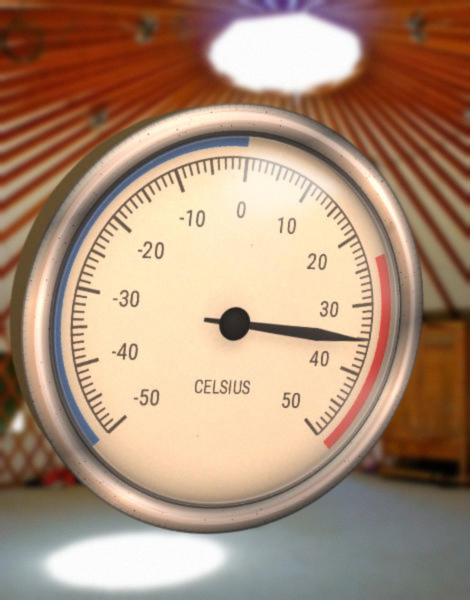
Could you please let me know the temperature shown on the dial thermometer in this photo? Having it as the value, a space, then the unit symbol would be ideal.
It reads 35 °C
